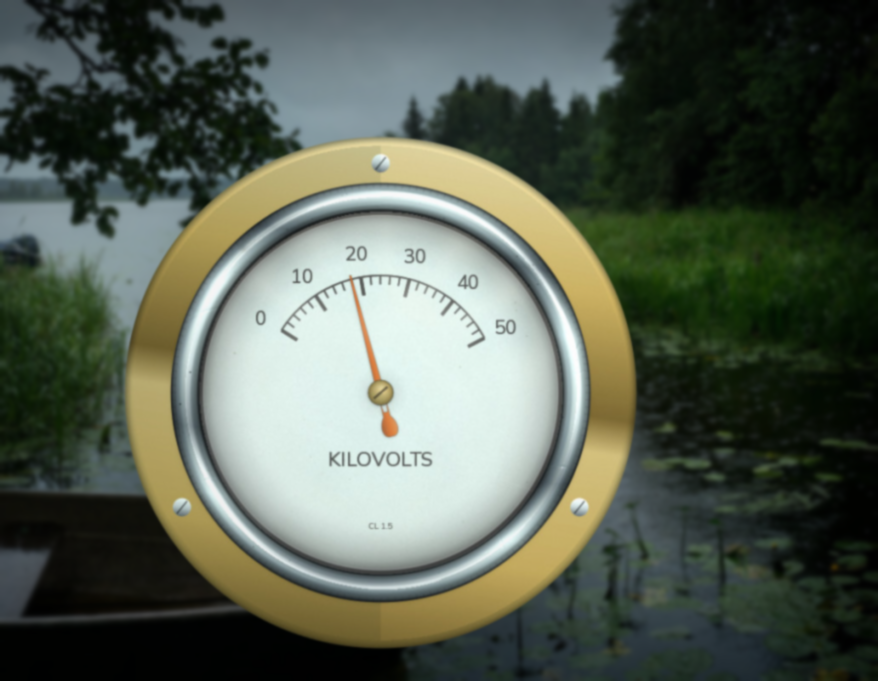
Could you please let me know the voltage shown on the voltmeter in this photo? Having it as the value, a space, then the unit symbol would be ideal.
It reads 18 kV
